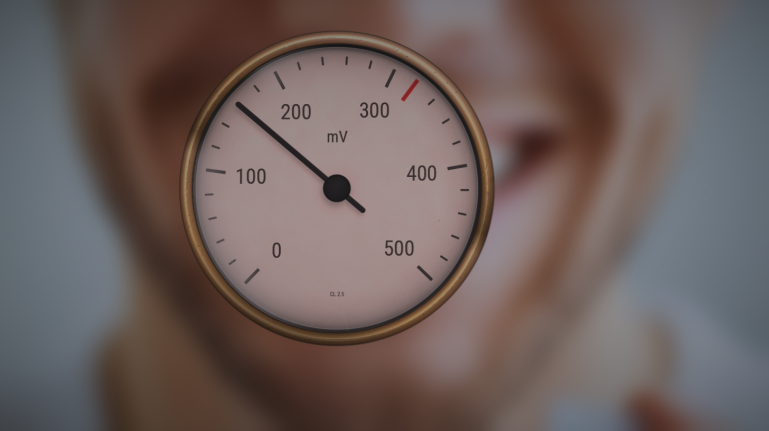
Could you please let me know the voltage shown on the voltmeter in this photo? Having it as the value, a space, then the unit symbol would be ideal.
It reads 160 mV
